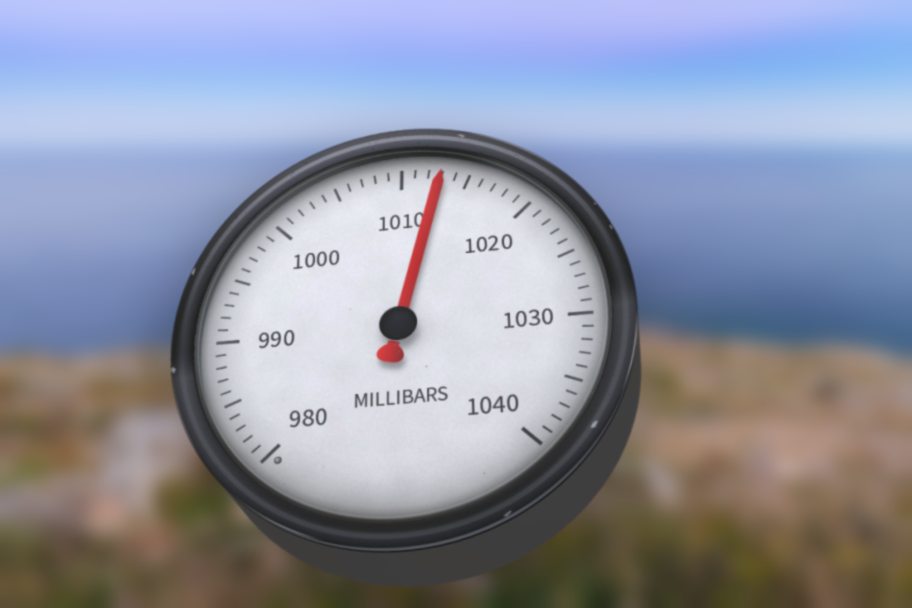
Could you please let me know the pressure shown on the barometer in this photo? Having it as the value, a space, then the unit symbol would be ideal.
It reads 1013 mbar
